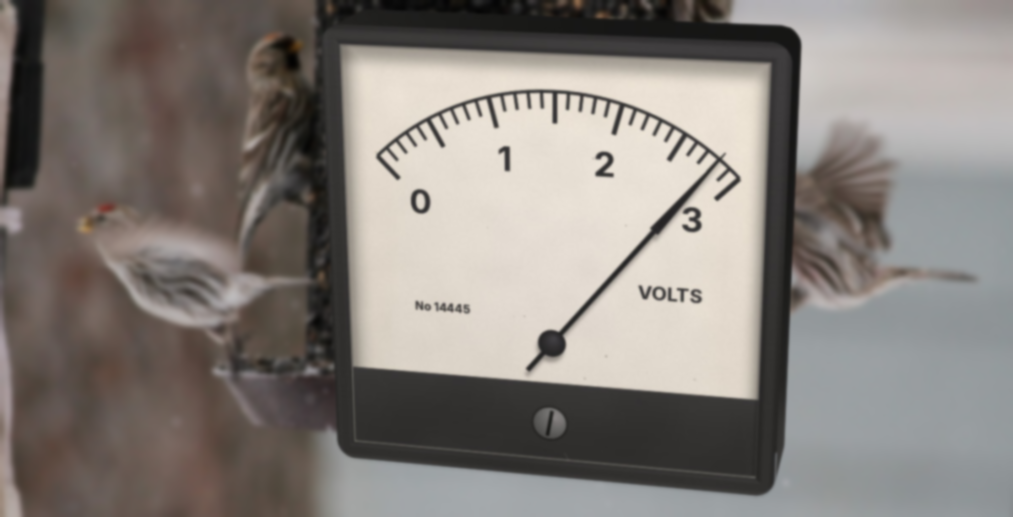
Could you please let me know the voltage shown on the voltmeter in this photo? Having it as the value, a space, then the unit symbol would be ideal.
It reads 2.8 V
